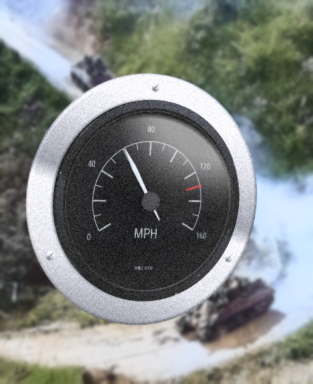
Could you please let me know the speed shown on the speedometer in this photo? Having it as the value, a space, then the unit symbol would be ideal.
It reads 60 mph
